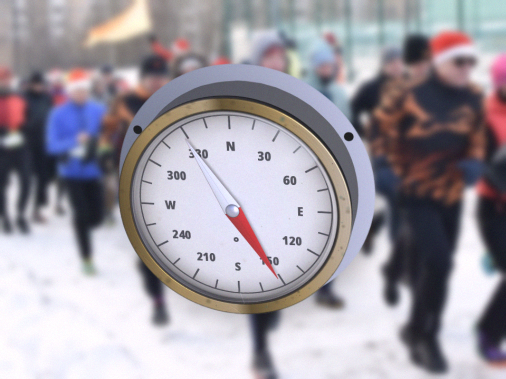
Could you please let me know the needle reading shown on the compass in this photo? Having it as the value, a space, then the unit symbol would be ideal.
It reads 150 °
